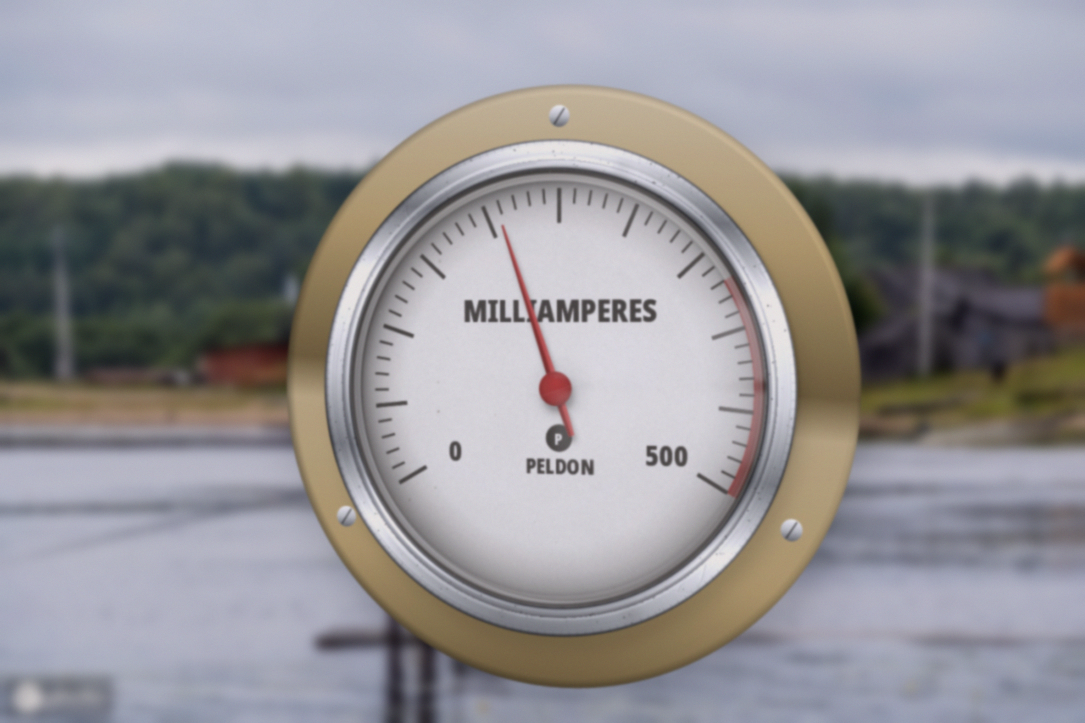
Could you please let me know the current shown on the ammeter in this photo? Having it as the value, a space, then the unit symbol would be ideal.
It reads 210 mA
